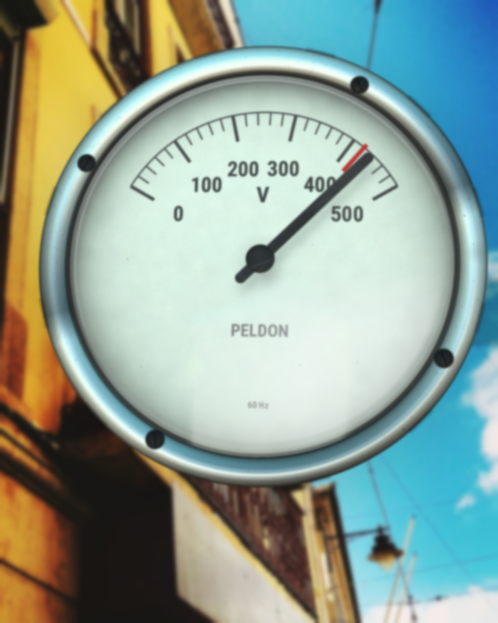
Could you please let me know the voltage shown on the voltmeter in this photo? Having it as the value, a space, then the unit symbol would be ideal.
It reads 440 V
